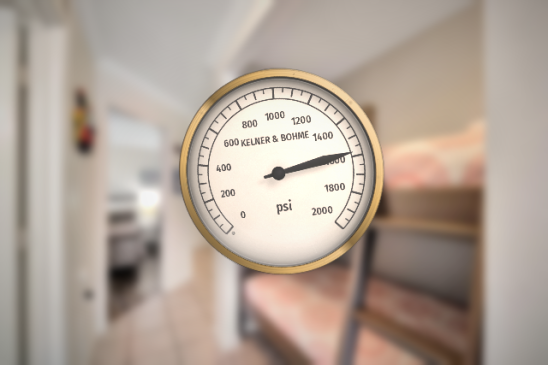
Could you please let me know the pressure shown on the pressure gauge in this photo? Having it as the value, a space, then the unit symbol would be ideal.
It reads 1575 psi
